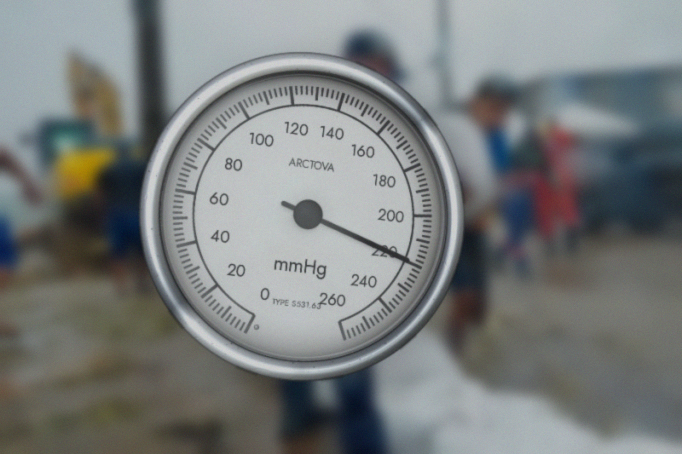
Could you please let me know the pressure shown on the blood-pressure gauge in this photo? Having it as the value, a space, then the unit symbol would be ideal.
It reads 220 mmHg
